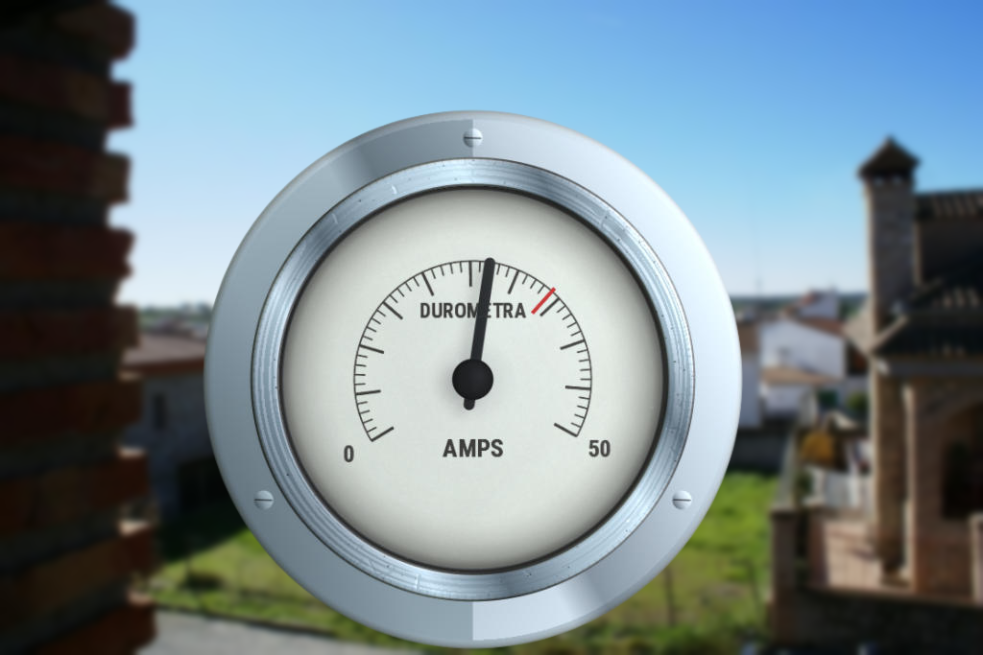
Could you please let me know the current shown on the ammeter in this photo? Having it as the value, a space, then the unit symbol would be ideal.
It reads 27 A
